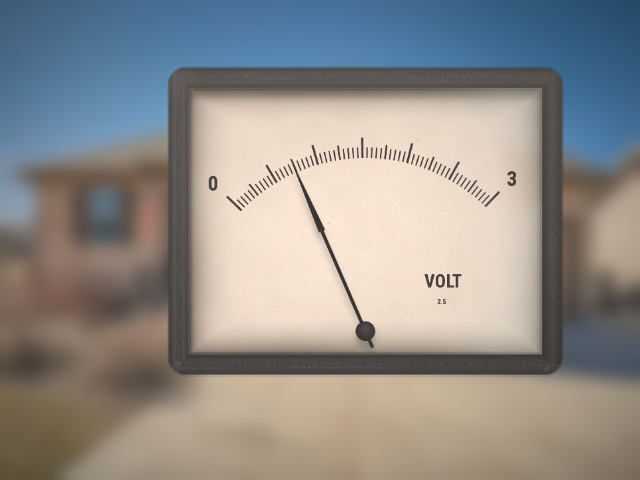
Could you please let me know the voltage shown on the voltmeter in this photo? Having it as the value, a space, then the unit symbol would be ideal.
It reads 0.75 V
